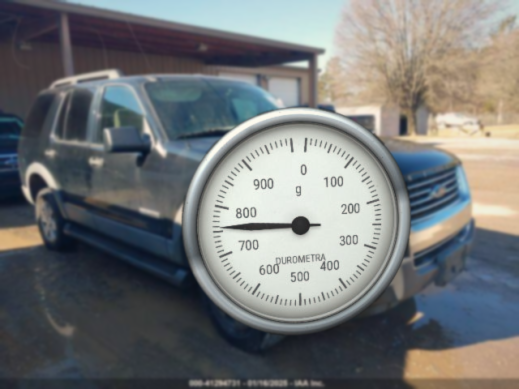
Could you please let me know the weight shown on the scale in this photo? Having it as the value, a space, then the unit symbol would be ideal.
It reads 760 g
